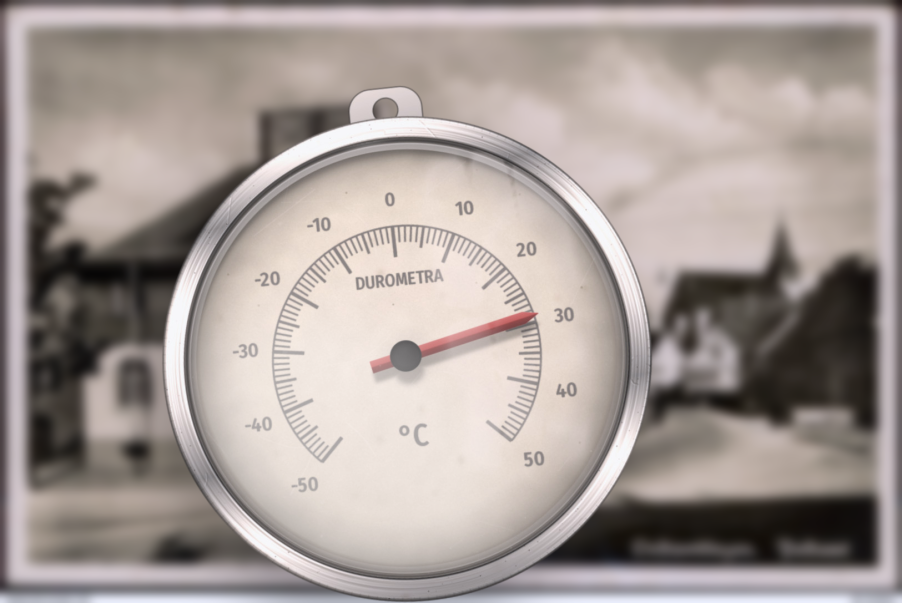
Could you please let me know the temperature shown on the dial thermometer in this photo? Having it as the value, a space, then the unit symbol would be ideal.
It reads 29 °C
